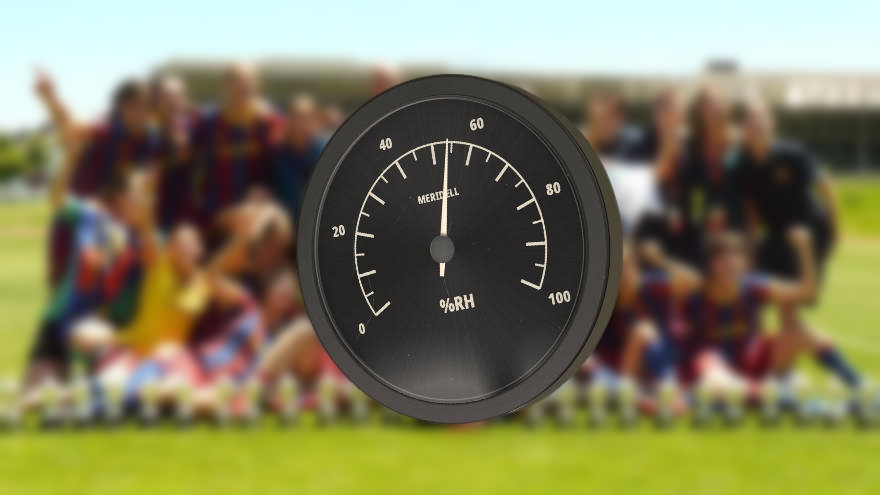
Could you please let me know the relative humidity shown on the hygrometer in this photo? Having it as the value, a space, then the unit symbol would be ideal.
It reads 55 %
